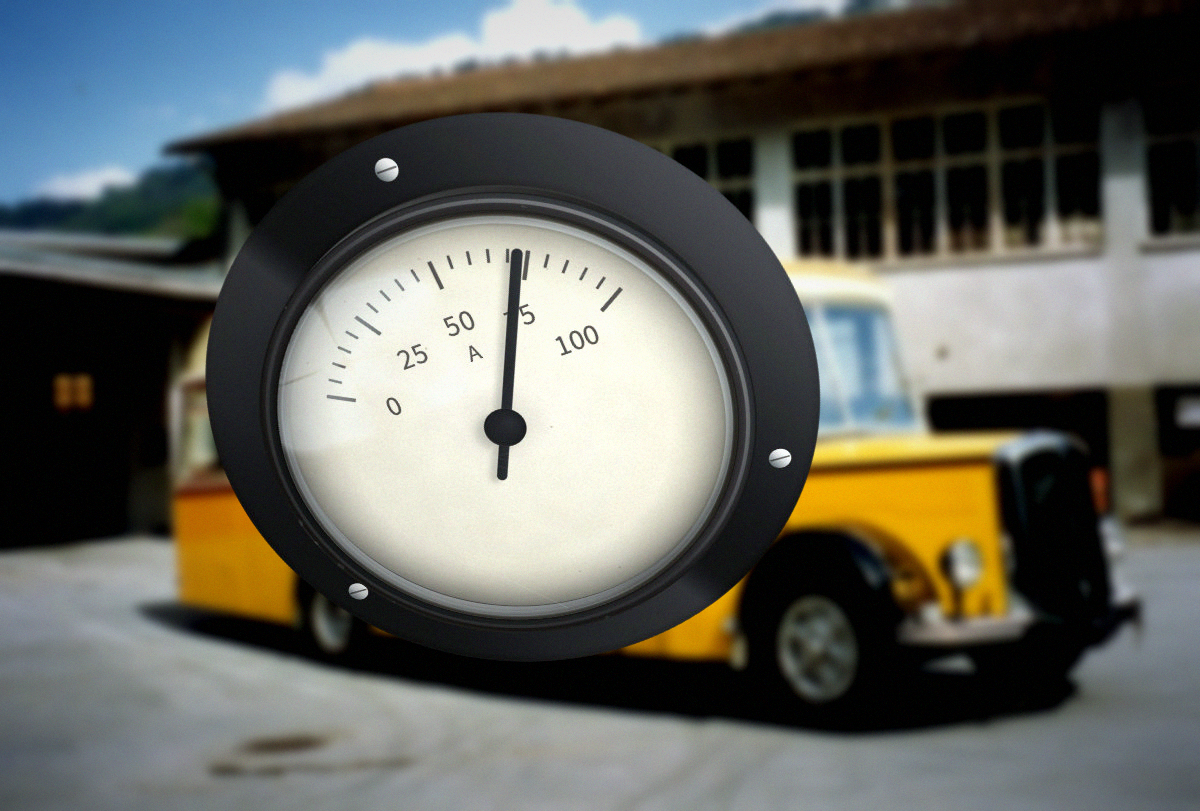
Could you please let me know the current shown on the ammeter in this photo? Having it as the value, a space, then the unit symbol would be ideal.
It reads 72.5 A
